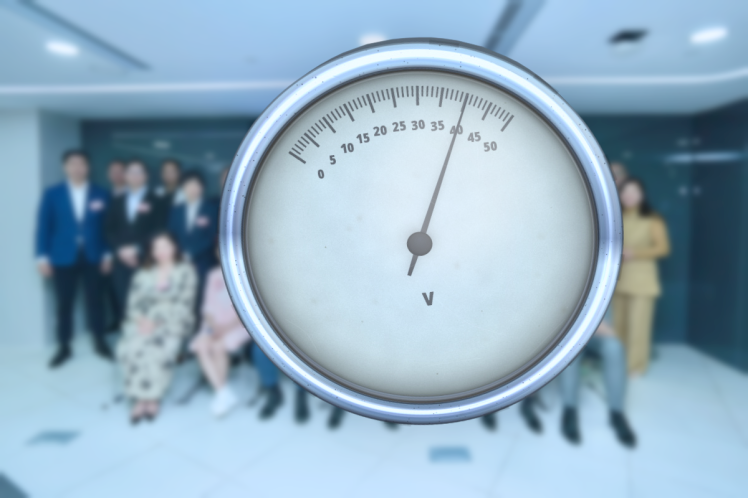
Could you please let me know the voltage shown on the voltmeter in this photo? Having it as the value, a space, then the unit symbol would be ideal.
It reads 40 V
